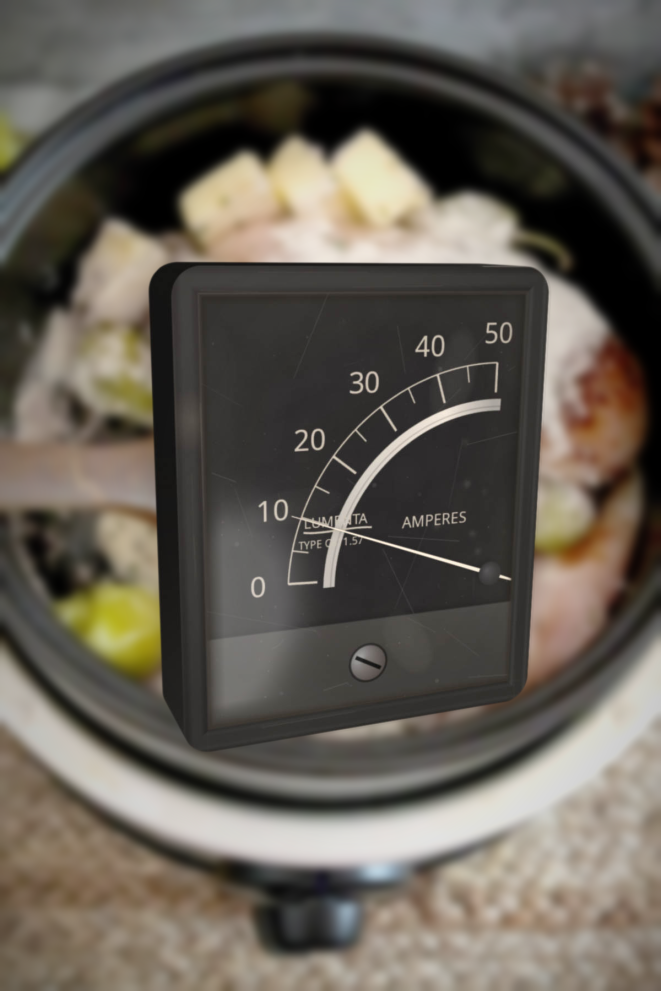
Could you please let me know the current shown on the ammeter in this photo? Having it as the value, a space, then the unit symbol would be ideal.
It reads 10 A
